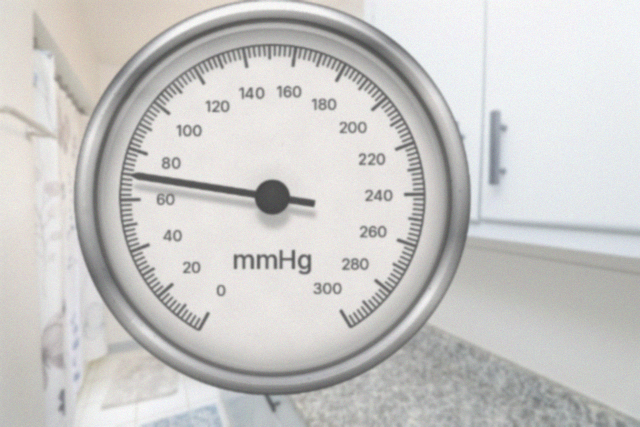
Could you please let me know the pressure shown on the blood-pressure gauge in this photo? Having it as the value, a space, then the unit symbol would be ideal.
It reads 70 mmHg
